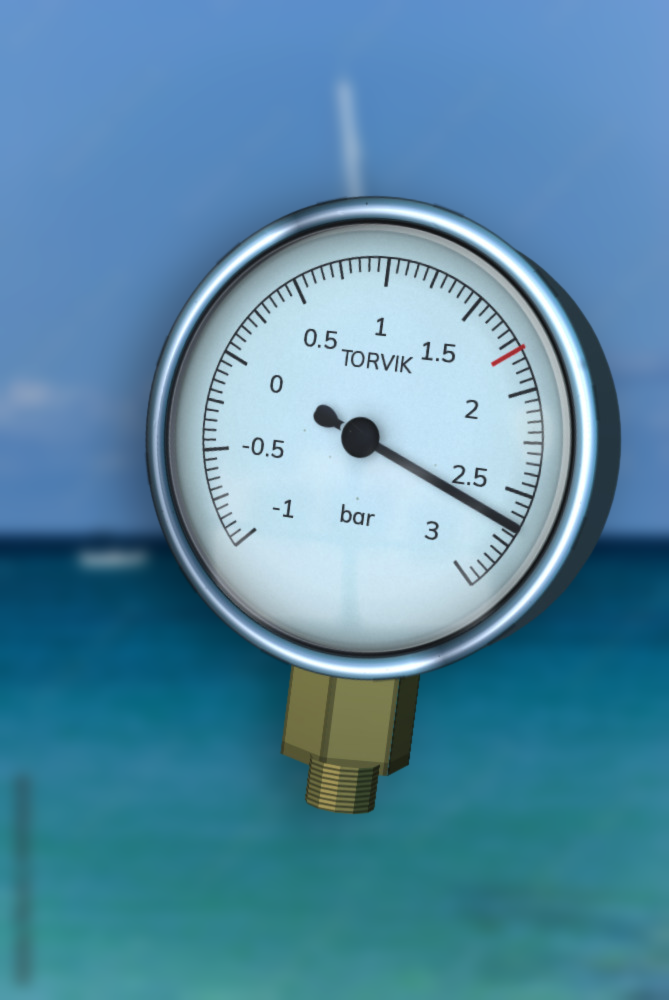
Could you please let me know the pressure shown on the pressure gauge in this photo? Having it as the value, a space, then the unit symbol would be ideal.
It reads 2.65 bar
